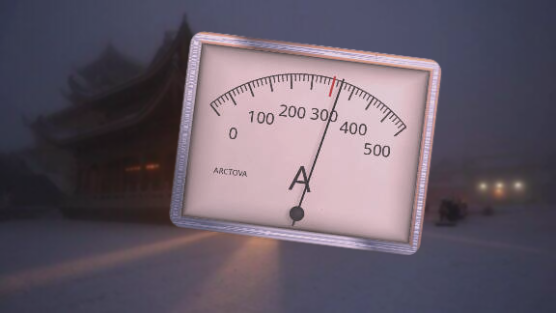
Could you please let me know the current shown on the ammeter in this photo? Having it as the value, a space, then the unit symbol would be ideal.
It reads 320 A
